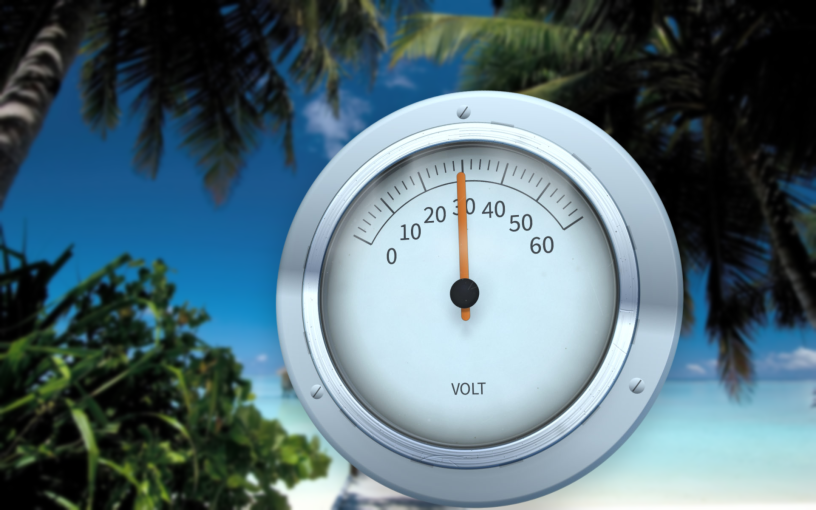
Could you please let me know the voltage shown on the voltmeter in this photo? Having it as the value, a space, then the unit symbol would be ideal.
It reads 30 V
